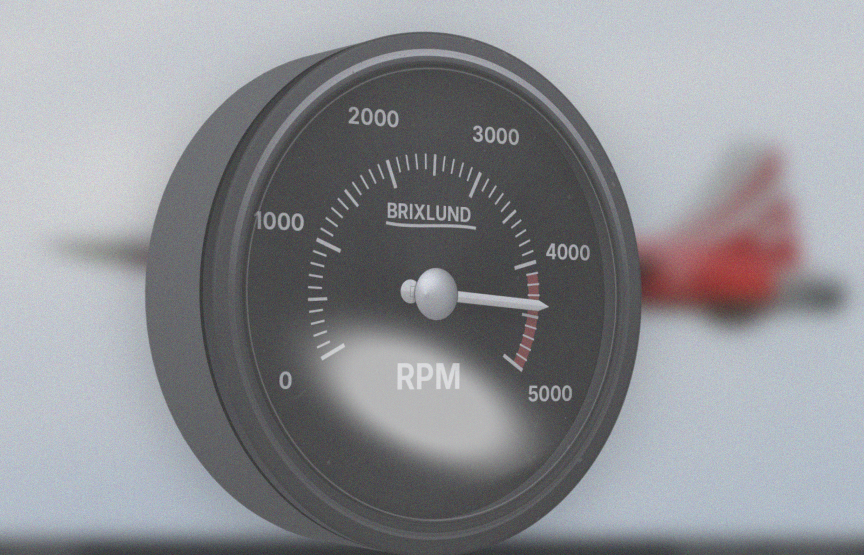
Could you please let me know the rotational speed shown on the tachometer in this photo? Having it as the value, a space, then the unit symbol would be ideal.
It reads 4400 rpm
